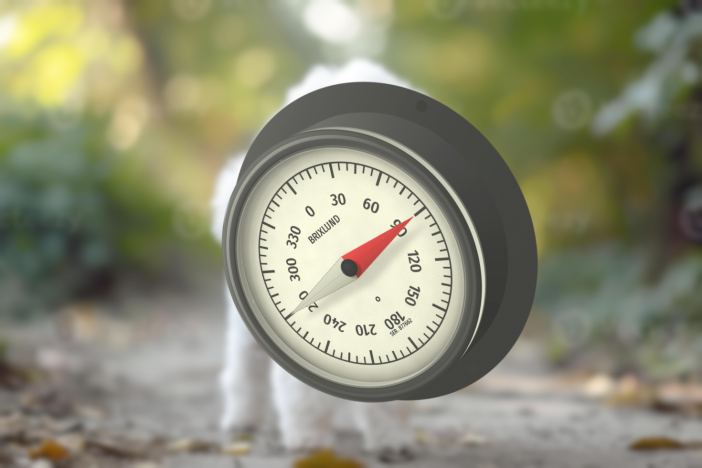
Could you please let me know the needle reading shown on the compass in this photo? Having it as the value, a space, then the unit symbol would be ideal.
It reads 90 °
